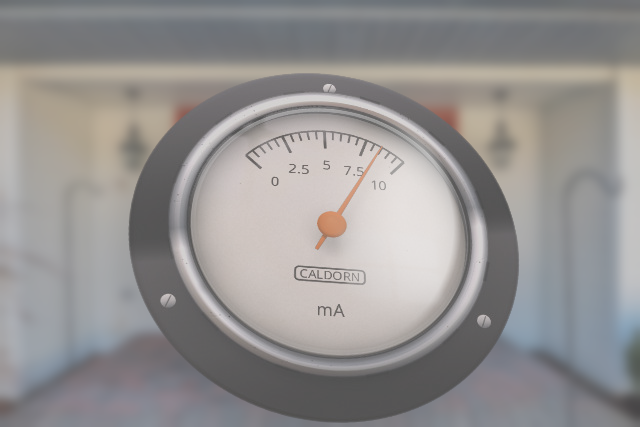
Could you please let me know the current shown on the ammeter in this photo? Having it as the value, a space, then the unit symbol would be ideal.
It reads 8.5 mA
